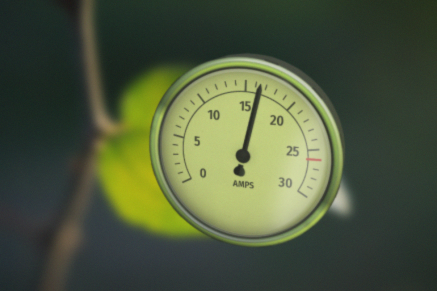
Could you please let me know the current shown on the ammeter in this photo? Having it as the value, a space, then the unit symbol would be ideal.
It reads 16.5 A
